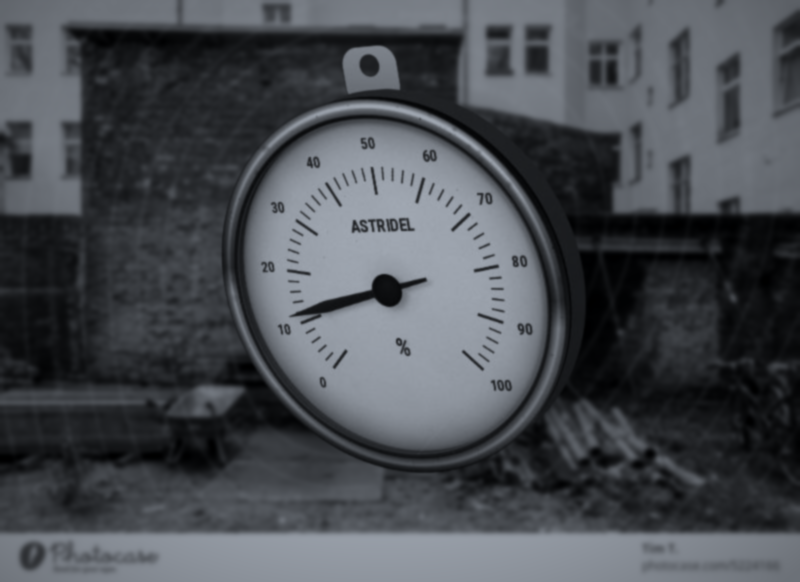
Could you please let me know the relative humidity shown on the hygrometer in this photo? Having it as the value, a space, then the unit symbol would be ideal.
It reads 12 %
